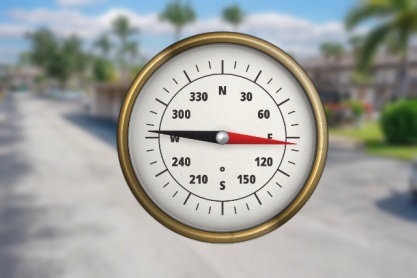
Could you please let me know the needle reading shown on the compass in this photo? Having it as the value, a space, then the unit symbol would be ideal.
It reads 95 °
